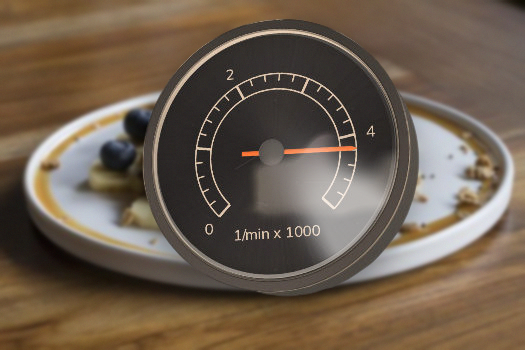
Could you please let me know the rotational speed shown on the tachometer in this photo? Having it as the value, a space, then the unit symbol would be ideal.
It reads 4200 rpm
